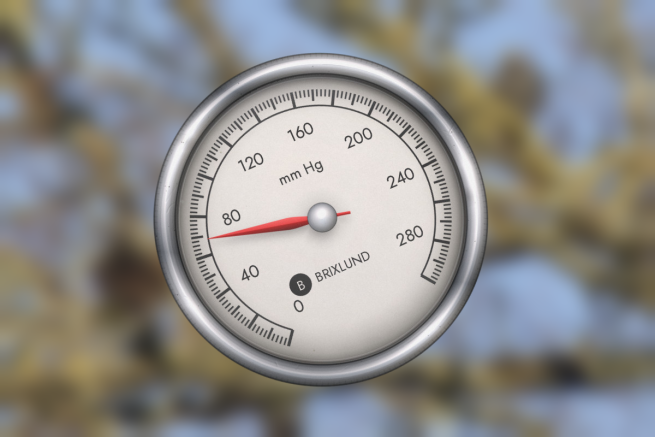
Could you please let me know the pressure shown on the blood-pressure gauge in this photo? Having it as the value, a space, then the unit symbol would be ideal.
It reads 68 mmHg
